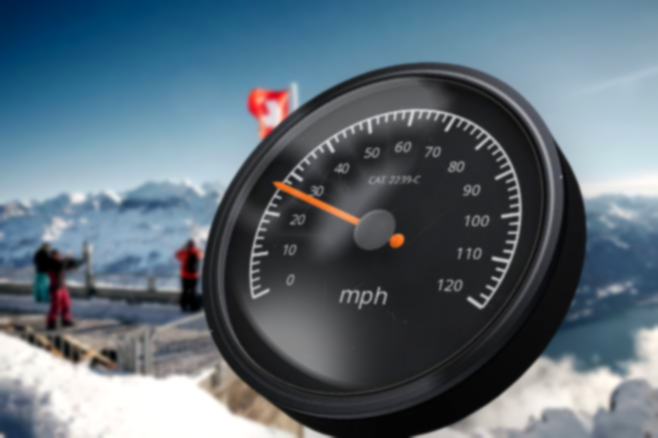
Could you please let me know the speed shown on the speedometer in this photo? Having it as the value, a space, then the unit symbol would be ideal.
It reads 26 mph
